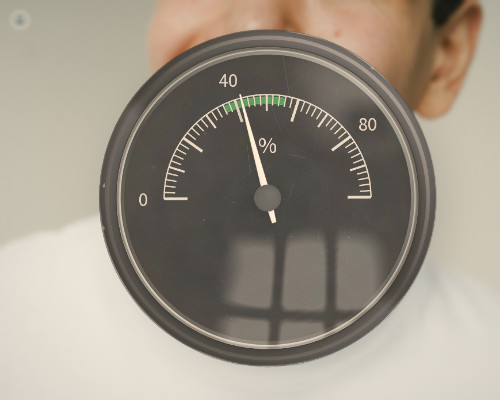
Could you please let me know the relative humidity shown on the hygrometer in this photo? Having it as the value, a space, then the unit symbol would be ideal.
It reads 42 %
